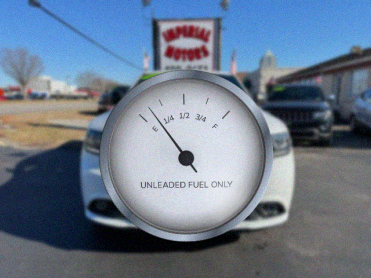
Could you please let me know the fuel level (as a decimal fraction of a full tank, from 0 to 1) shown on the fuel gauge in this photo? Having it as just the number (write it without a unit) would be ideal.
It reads 0.125
